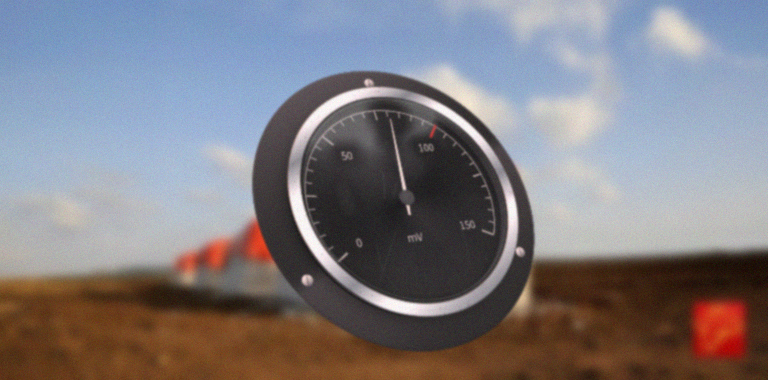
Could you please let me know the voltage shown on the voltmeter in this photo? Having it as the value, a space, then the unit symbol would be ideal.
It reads 80 mV
